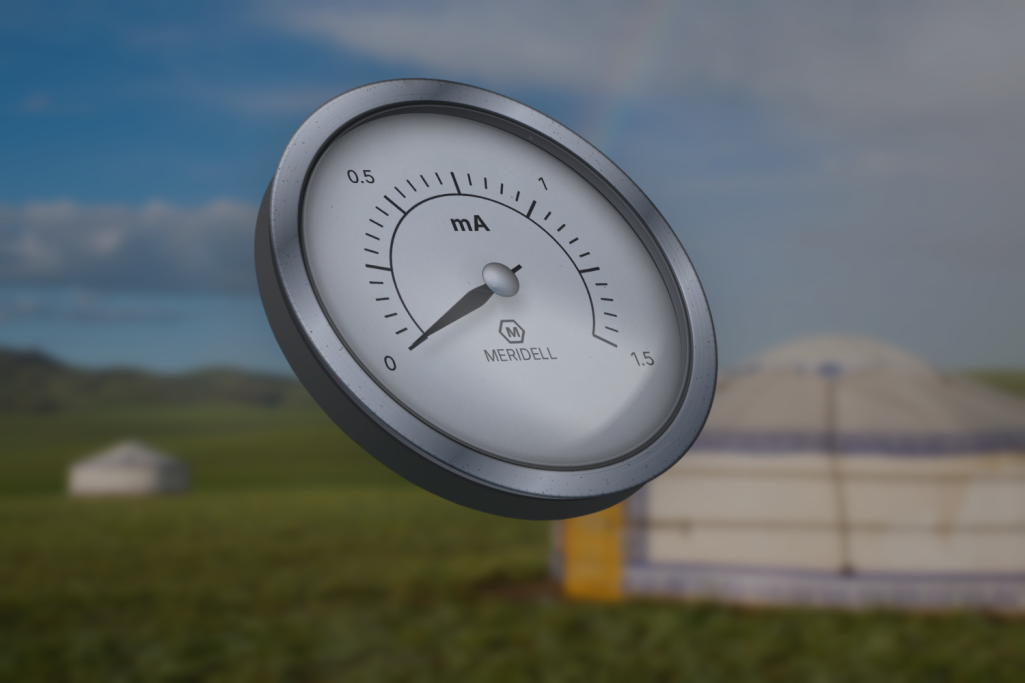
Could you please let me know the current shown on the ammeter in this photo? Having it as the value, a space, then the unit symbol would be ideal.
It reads 0 mA
